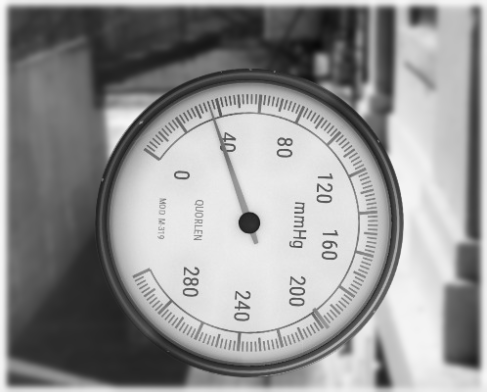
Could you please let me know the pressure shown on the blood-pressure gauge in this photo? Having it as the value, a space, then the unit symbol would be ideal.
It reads 36 mmHg
